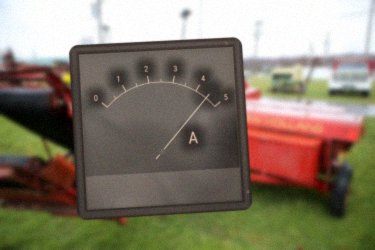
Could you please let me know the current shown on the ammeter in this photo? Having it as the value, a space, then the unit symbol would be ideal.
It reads 4.5 A
